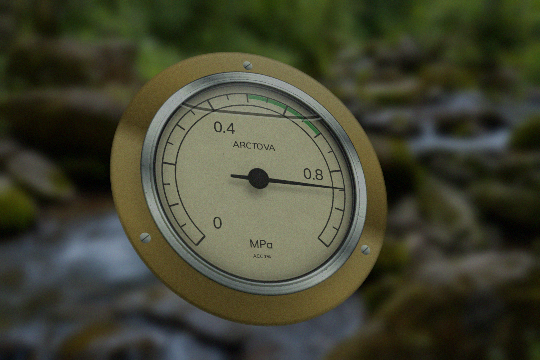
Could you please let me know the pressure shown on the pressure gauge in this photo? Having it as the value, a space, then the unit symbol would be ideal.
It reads 0.85 MPa
